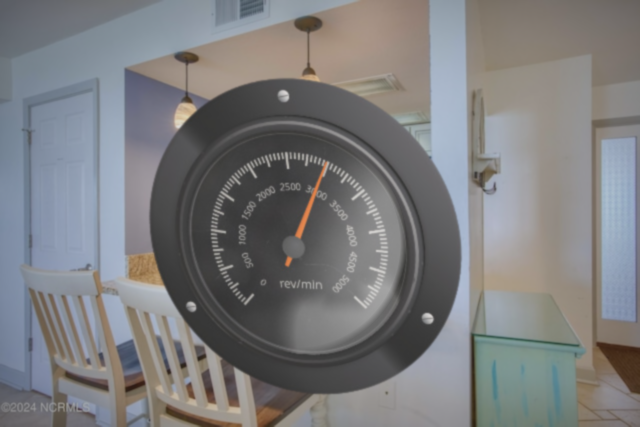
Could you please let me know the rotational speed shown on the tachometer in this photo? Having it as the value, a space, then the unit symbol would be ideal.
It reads 3000 rpm
